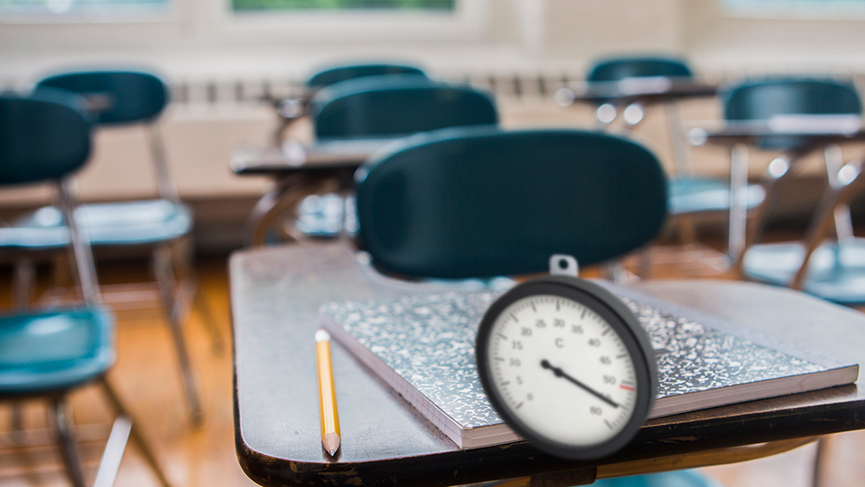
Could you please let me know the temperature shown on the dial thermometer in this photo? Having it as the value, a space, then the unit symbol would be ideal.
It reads 55 °C
